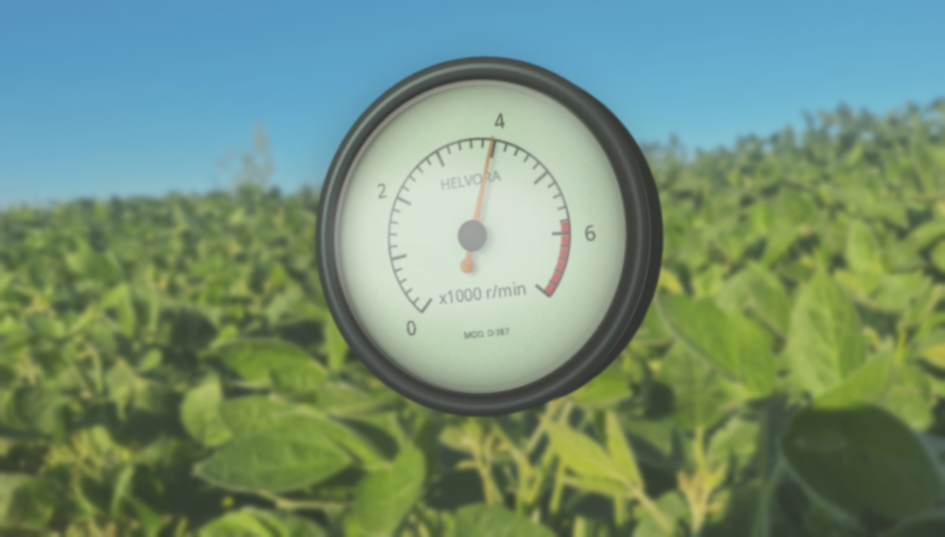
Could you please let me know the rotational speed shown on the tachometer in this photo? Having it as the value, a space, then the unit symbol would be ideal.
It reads 4000 rpm
